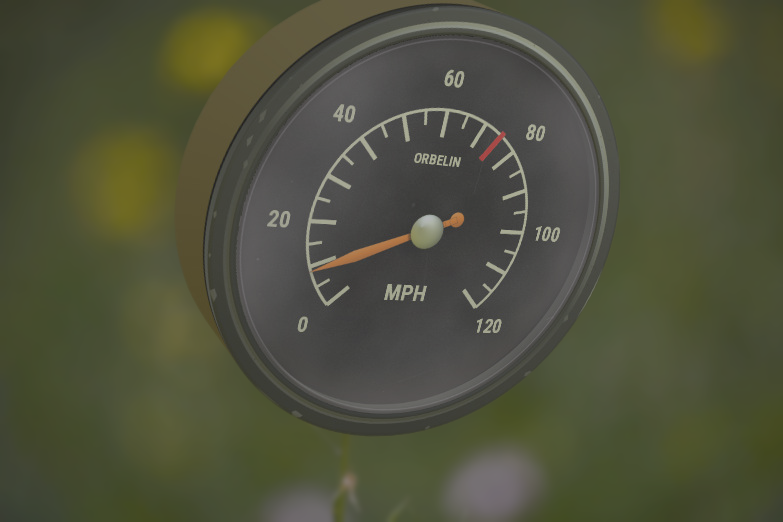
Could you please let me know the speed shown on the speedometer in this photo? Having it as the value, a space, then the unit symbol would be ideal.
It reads 10 mph
